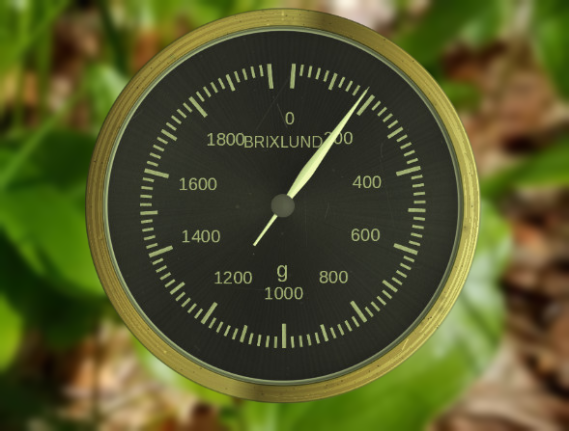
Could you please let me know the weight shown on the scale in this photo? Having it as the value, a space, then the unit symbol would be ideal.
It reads 180 g
